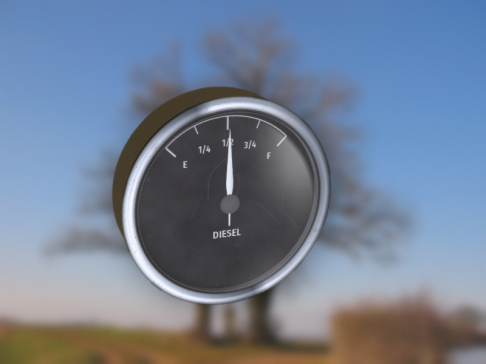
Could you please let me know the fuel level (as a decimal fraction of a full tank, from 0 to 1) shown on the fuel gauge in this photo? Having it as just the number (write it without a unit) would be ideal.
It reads 0.5
